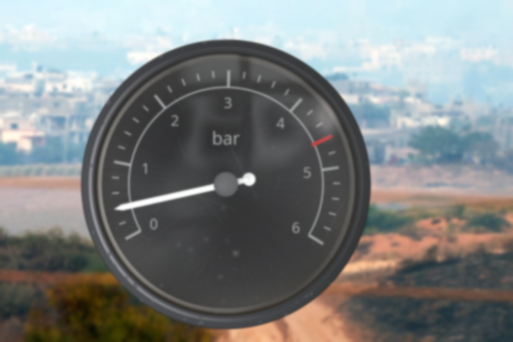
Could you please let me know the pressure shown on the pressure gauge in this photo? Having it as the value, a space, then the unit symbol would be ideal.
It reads 0.4 bar
